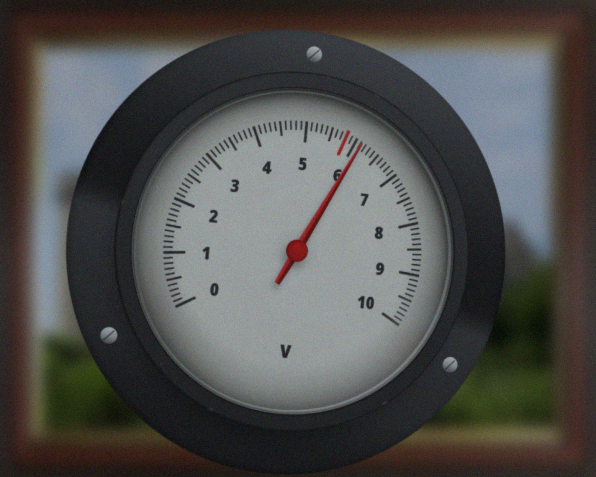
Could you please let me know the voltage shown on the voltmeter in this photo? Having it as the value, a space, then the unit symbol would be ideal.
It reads 6.1 V
